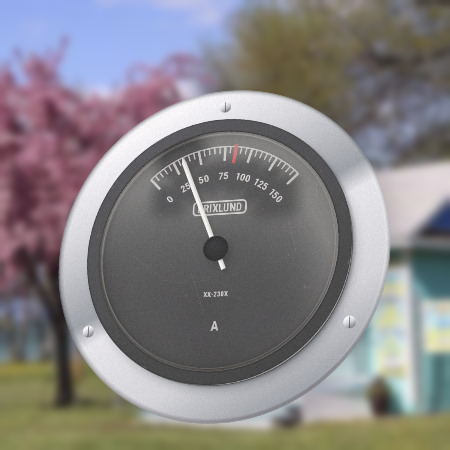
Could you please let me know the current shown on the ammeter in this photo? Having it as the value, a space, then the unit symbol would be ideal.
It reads 35 A
